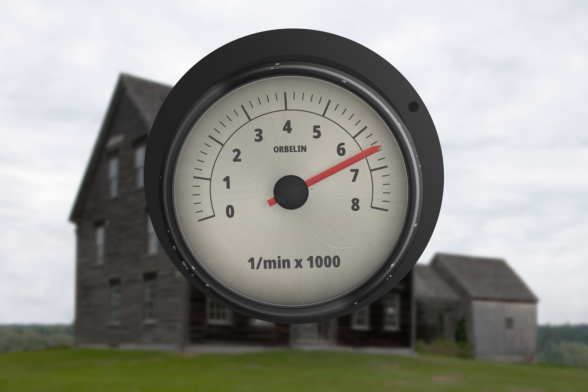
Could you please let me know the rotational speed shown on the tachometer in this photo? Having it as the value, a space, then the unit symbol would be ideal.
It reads 6500 rpm
